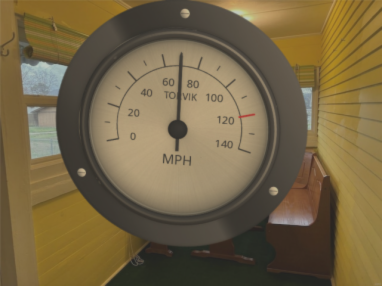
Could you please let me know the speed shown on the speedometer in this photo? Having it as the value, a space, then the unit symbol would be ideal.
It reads 70 mph
